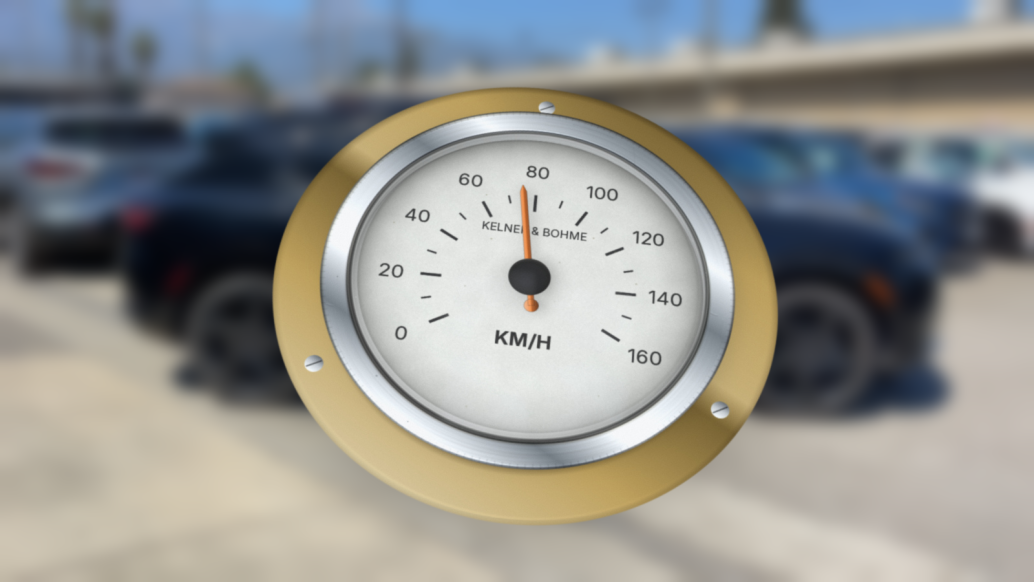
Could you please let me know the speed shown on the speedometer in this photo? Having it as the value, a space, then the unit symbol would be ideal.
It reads 75 km/h
